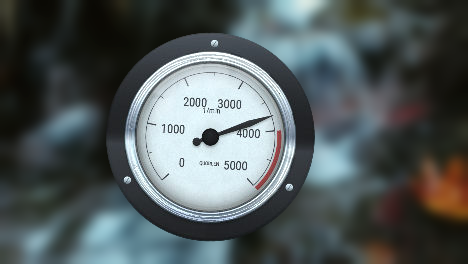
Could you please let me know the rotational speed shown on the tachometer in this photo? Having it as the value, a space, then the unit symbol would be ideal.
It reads 3750 rpm
